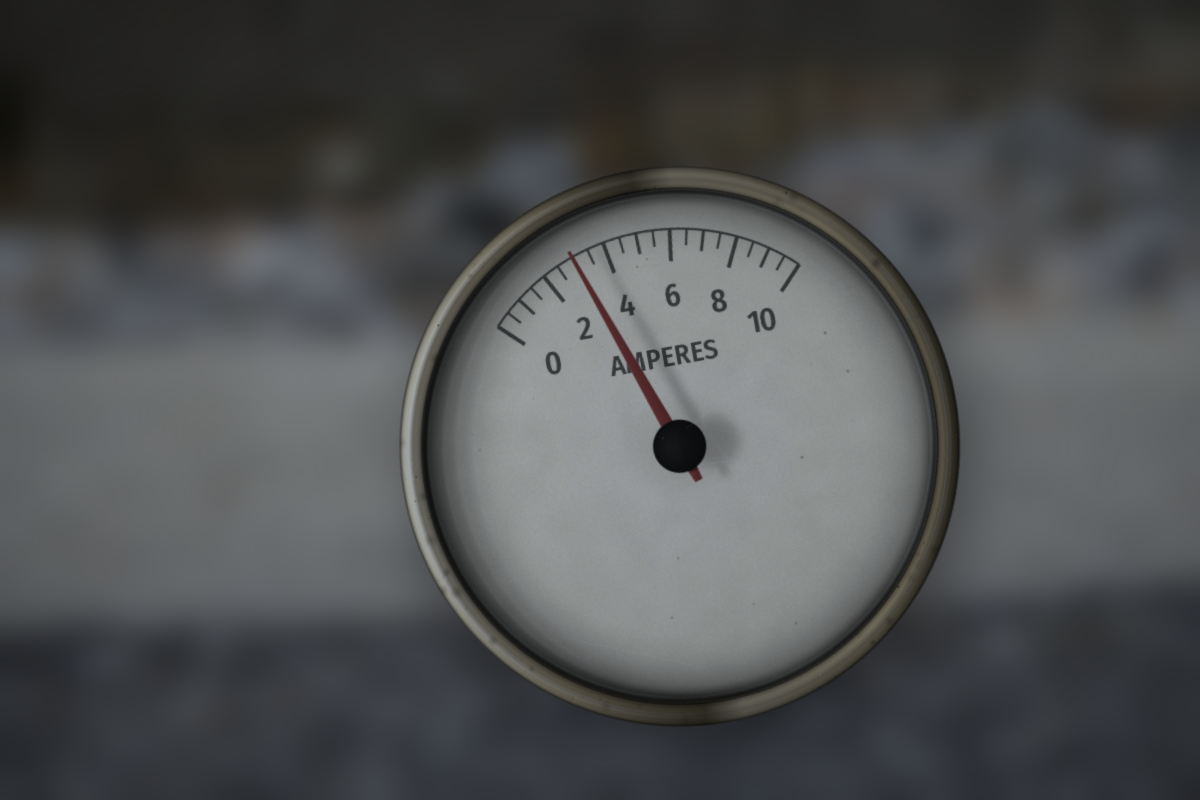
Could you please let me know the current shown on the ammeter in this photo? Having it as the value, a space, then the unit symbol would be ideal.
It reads 3 A
